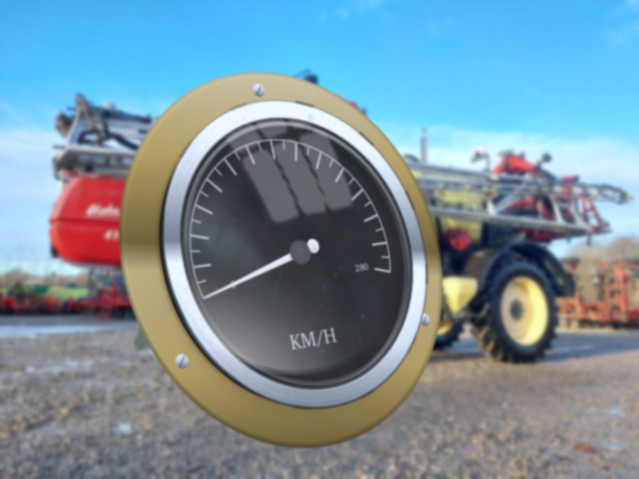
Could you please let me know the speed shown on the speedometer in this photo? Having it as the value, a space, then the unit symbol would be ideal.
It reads 0 km/h
